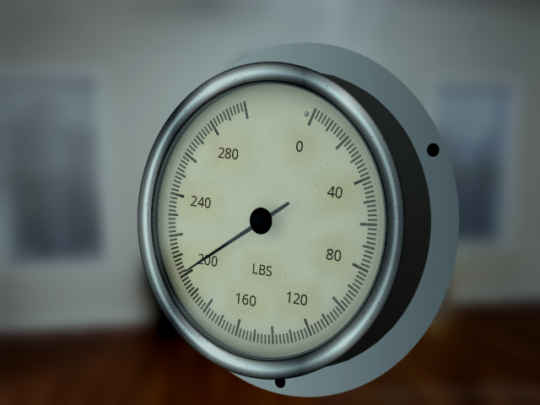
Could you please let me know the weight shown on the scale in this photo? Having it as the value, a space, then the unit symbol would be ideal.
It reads 200 lb
